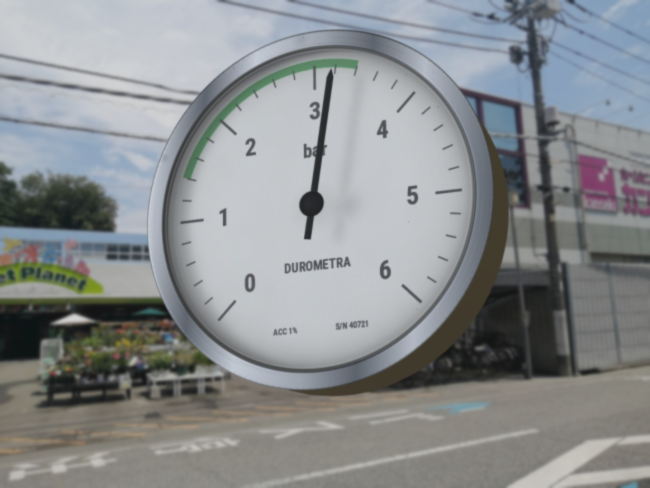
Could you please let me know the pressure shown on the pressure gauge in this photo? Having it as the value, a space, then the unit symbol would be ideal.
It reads 3.2 bar
